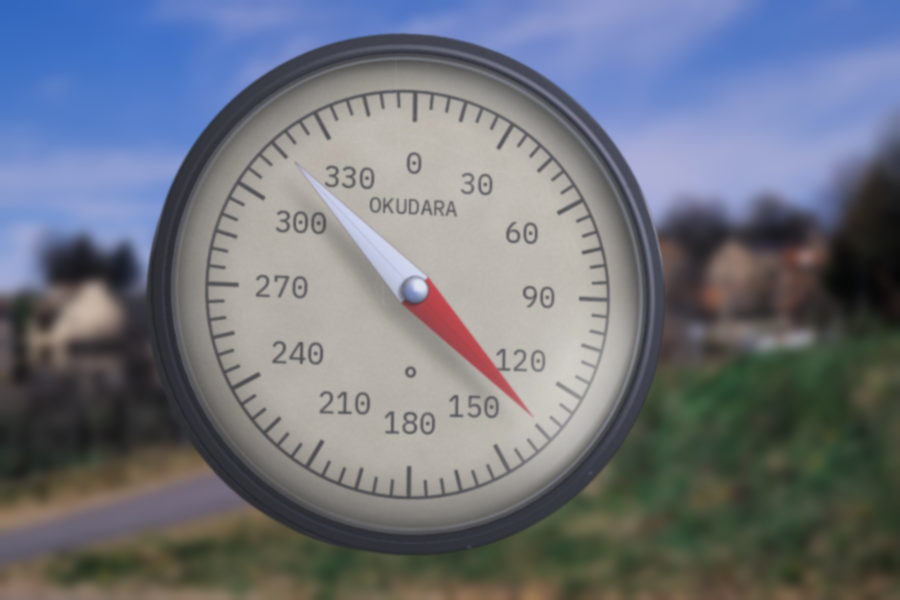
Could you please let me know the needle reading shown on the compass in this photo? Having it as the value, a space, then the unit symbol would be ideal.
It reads 135 °
